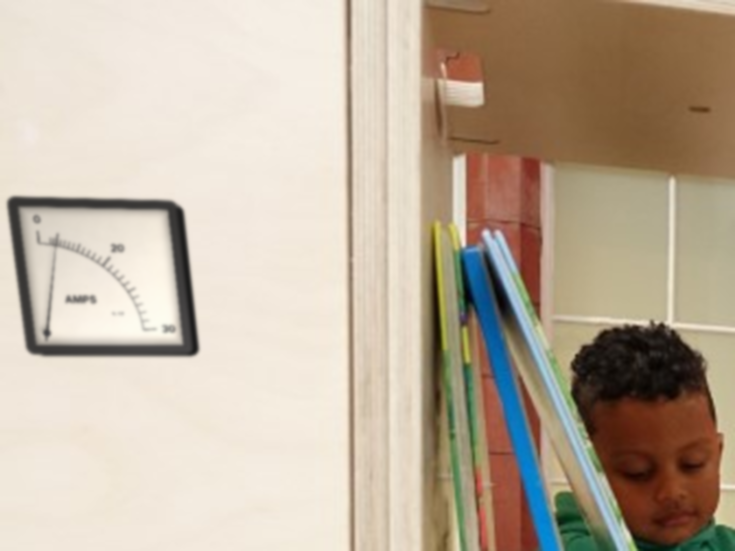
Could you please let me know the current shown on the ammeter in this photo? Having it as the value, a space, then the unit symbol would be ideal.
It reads 10 A
